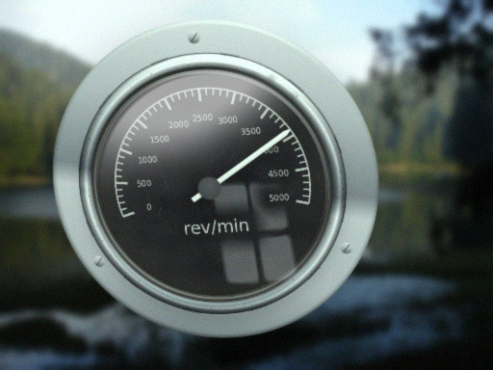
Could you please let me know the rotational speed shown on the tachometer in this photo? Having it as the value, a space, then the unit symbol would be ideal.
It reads 3900 rpm
